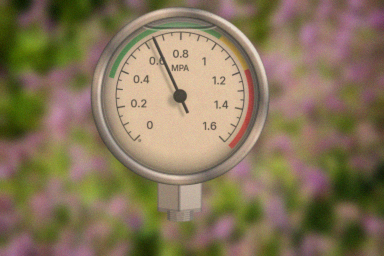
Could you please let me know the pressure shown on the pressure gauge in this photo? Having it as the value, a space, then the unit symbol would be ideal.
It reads 0.65 MPa
